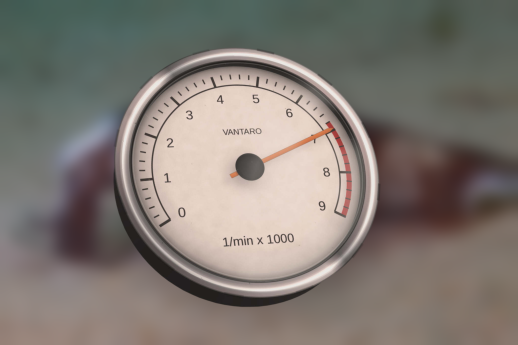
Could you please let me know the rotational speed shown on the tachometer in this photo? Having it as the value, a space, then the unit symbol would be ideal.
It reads 7000 rpm
